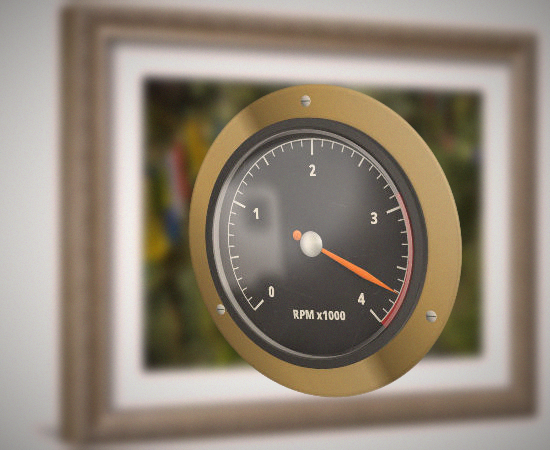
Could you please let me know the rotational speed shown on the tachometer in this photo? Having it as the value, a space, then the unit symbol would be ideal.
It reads 3700 rpm
